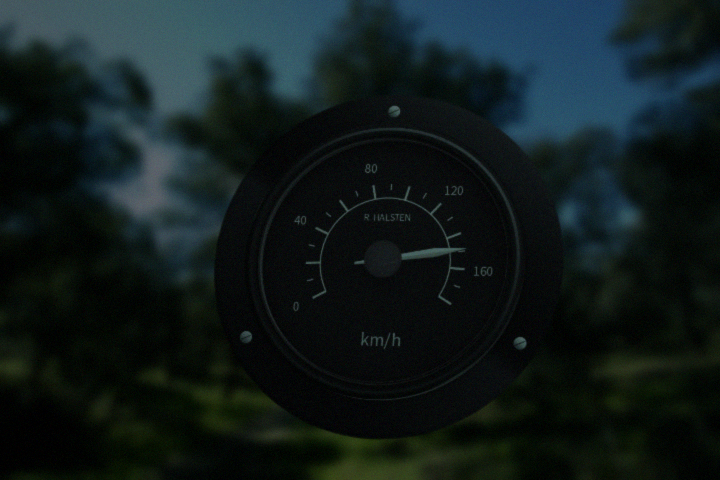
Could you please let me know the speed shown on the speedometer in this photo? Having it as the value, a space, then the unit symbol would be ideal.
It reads 150 km/h
